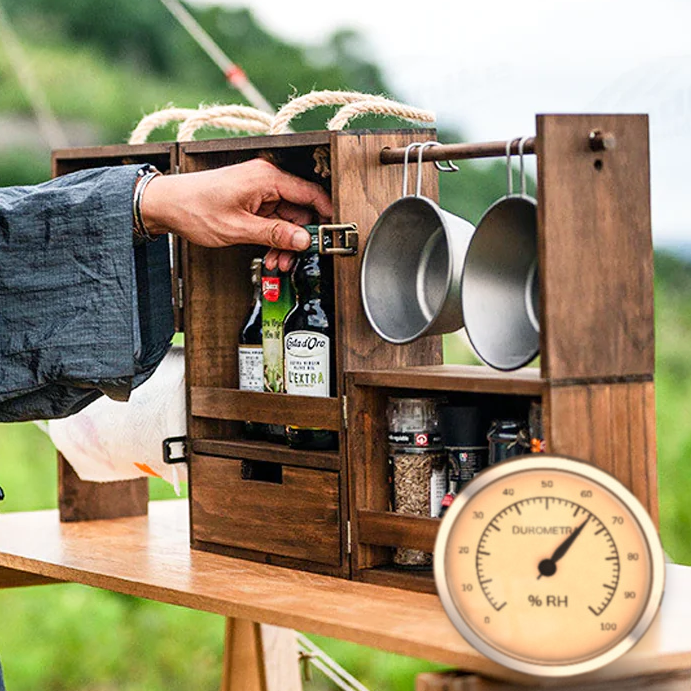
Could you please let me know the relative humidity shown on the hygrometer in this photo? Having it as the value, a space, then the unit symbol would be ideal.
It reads 64 %
